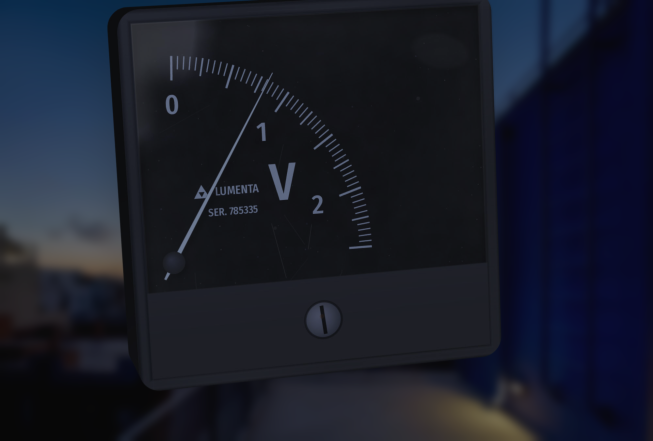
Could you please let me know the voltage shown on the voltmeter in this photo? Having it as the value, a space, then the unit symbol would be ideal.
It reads 0.8 V
